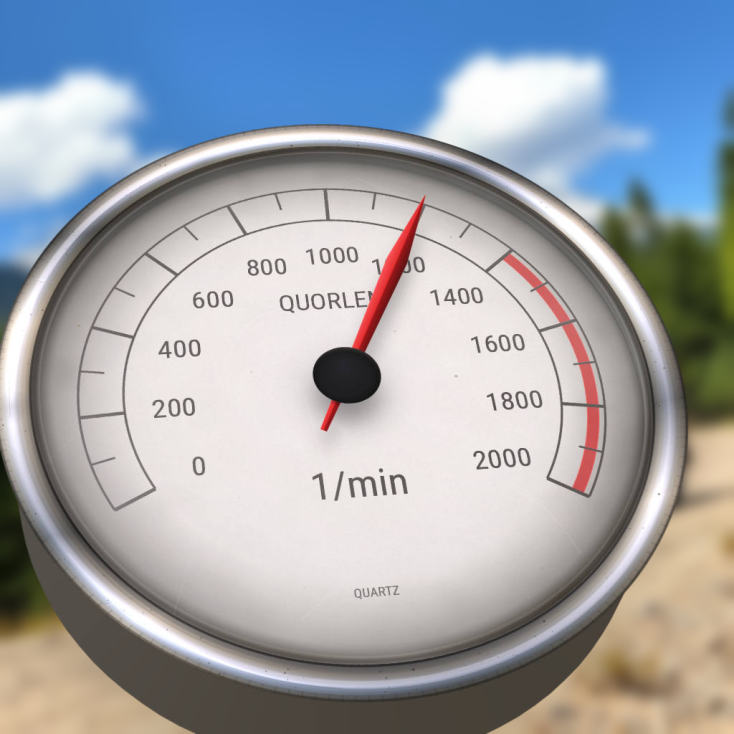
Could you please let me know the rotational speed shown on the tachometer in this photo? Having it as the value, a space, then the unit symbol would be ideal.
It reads 1200 rpm
